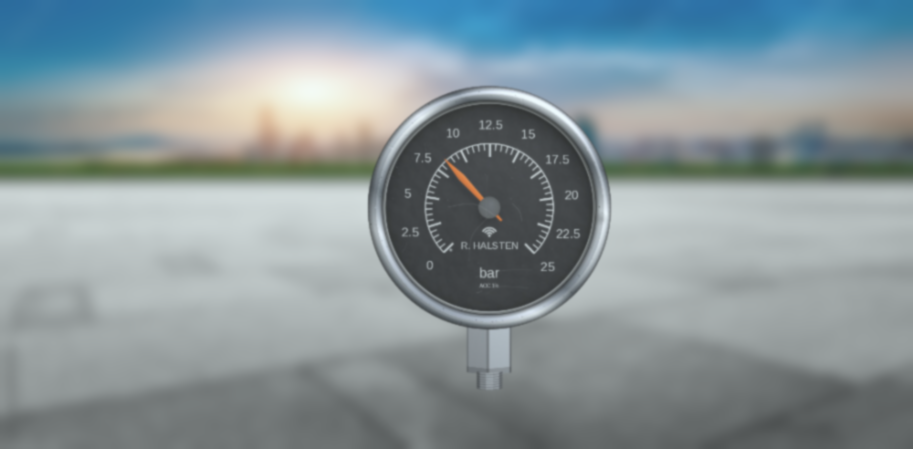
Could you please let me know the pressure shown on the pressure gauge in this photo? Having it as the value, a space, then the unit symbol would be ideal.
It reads 8.5 bar
